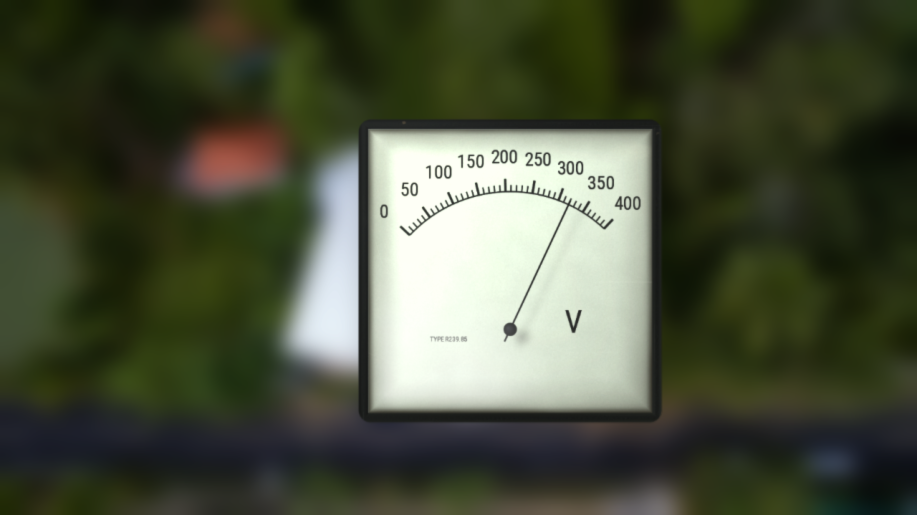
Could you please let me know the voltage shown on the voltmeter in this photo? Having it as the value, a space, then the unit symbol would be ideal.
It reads 320 V
